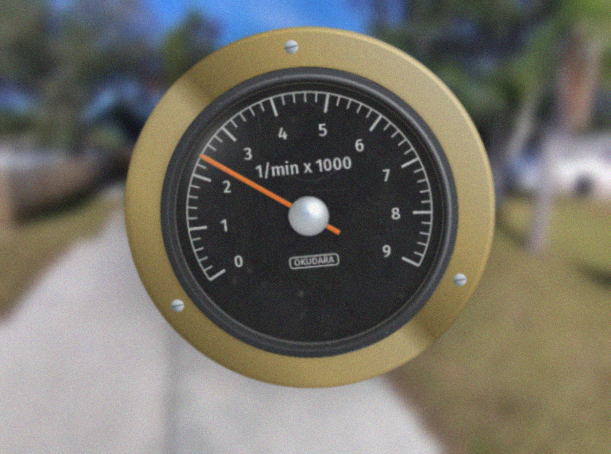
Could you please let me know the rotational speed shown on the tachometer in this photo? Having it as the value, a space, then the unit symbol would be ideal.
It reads 2400 rpm
